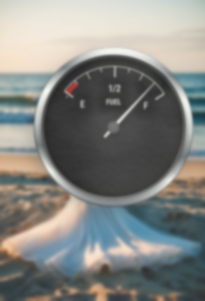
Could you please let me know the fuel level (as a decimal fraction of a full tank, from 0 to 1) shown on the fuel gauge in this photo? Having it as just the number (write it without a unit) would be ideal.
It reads 0.875
